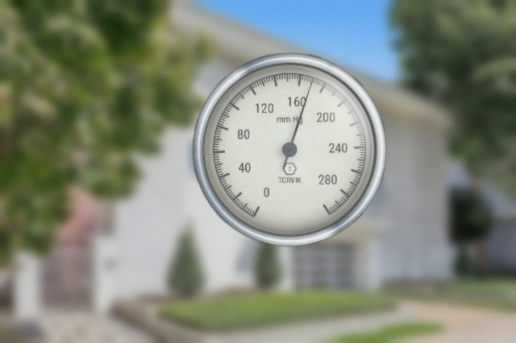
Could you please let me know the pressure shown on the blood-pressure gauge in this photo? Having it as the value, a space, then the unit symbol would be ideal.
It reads 170 mmHg
